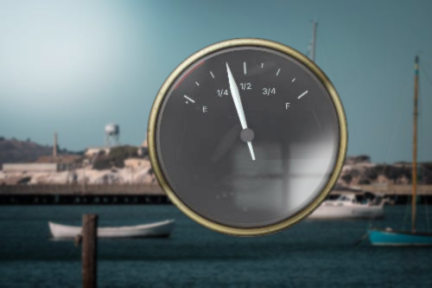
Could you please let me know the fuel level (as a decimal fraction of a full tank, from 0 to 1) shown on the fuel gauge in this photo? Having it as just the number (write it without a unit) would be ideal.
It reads 0.375
